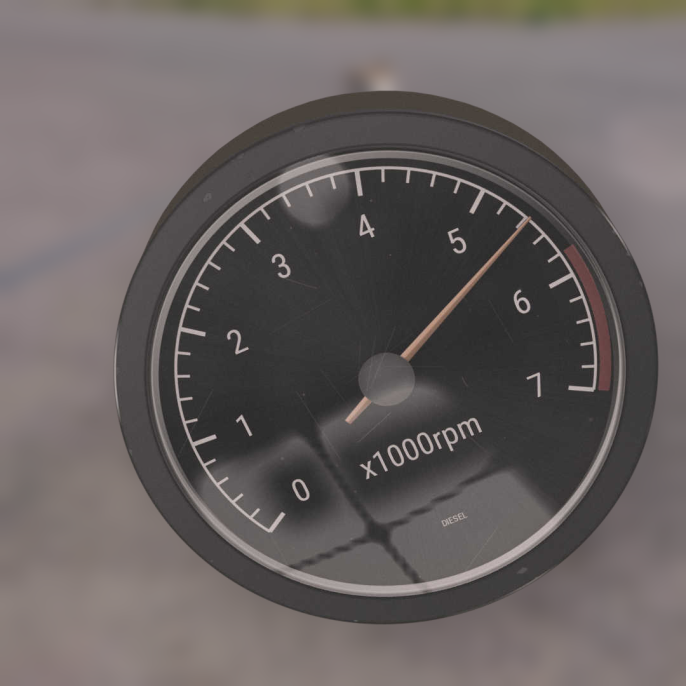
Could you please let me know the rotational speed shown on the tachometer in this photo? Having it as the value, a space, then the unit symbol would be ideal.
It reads 5400 rpm
